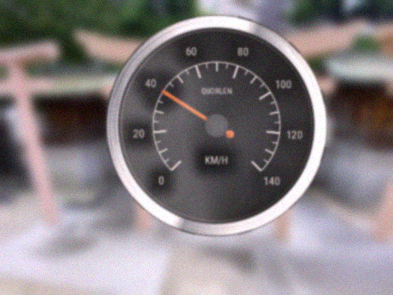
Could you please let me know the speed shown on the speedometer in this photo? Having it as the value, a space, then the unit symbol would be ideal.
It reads 40 km/h
